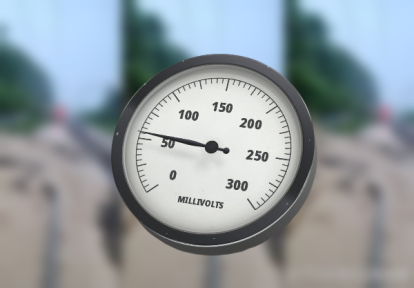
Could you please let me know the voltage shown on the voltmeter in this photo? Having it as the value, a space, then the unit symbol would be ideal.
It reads 55 mV
